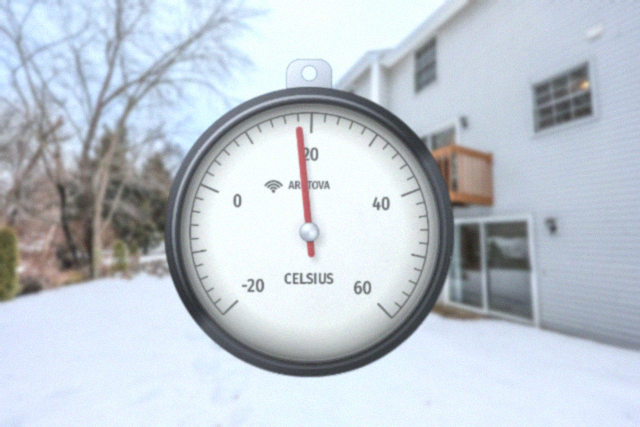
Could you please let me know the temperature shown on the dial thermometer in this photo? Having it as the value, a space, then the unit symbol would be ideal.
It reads 18 °C
